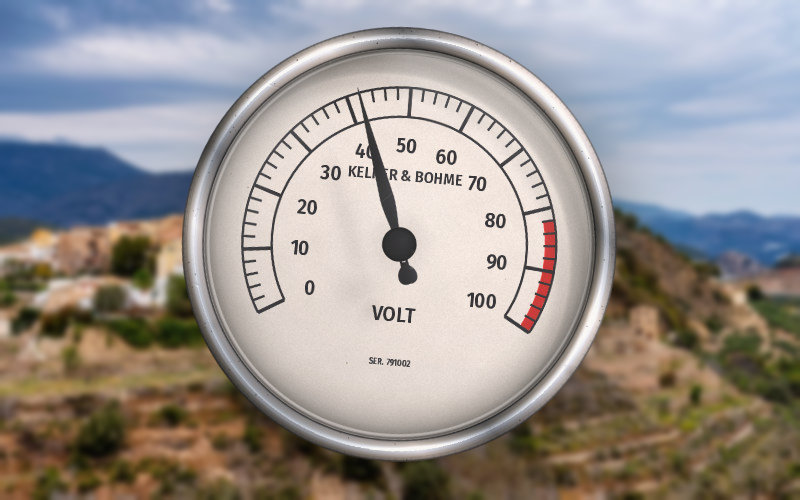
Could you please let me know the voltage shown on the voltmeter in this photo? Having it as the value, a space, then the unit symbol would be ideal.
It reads 42 V
